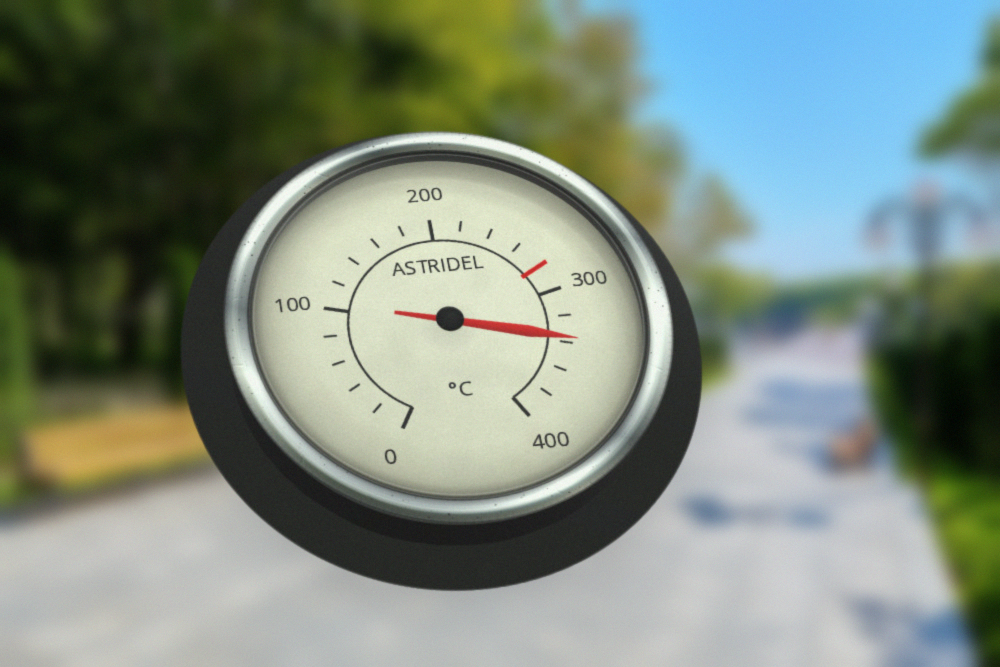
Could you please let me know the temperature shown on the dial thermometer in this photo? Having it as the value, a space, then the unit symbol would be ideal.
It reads 340 °C
